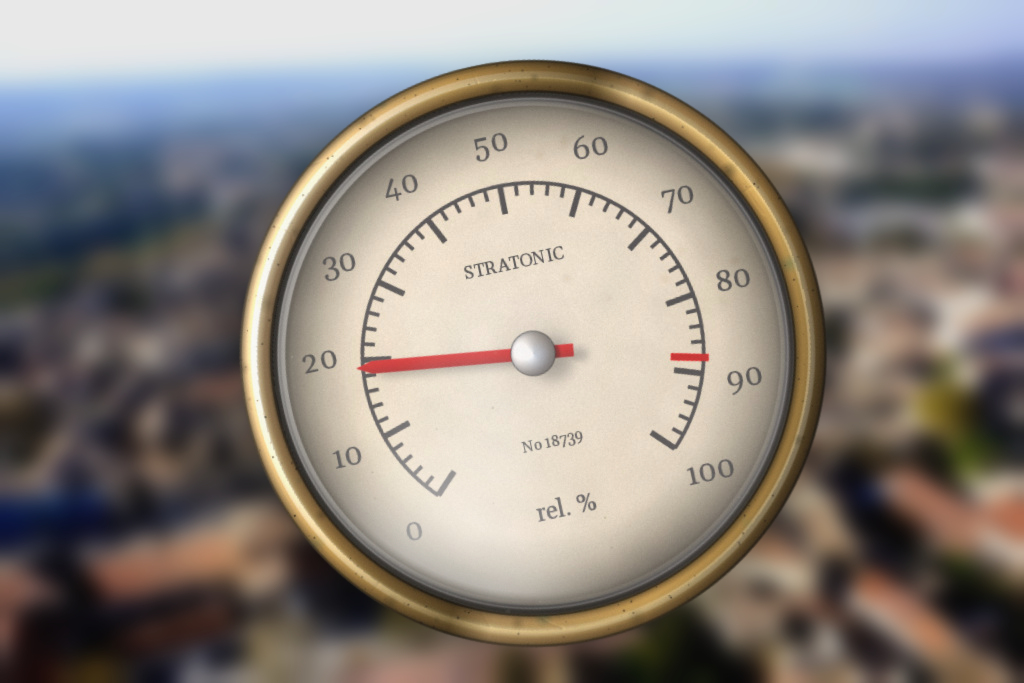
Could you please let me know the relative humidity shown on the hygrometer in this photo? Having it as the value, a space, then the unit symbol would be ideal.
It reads 19 %
